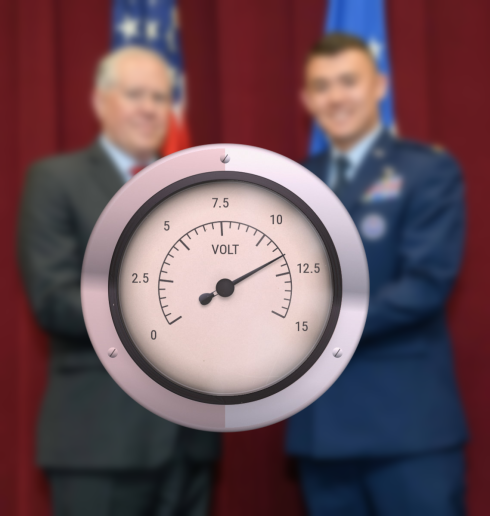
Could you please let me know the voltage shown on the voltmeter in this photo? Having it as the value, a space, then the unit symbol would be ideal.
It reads 11.5 V
